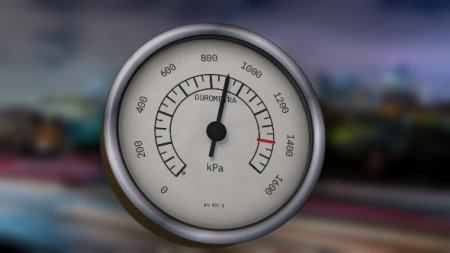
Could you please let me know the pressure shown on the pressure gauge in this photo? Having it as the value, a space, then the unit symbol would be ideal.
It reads 900 kPa
